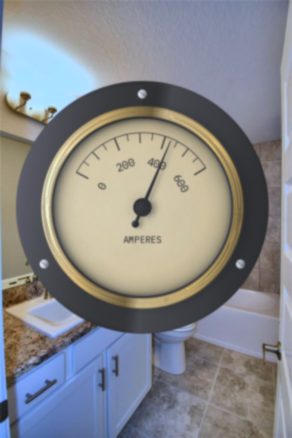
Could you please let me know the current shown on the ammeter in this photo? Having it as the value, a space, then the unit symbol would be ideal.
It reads 425 A
